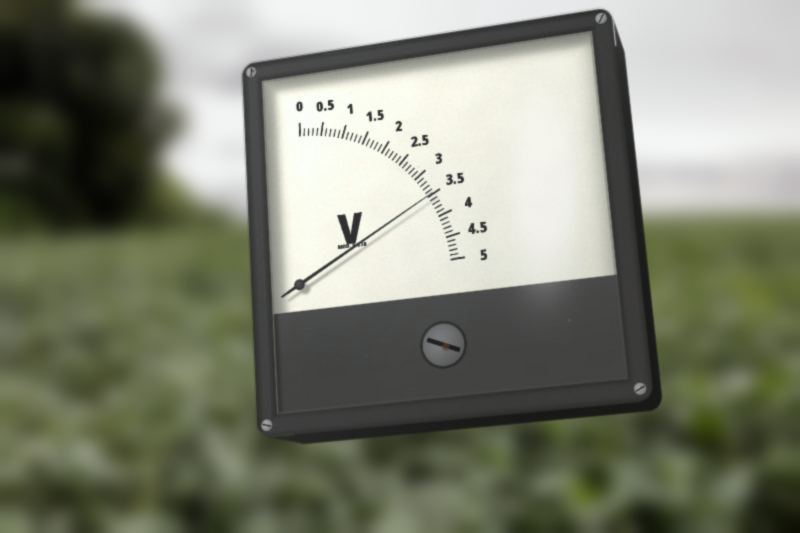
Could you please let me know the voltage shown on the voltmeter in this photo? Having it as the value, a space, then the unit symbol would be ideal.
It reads 3.5 V
